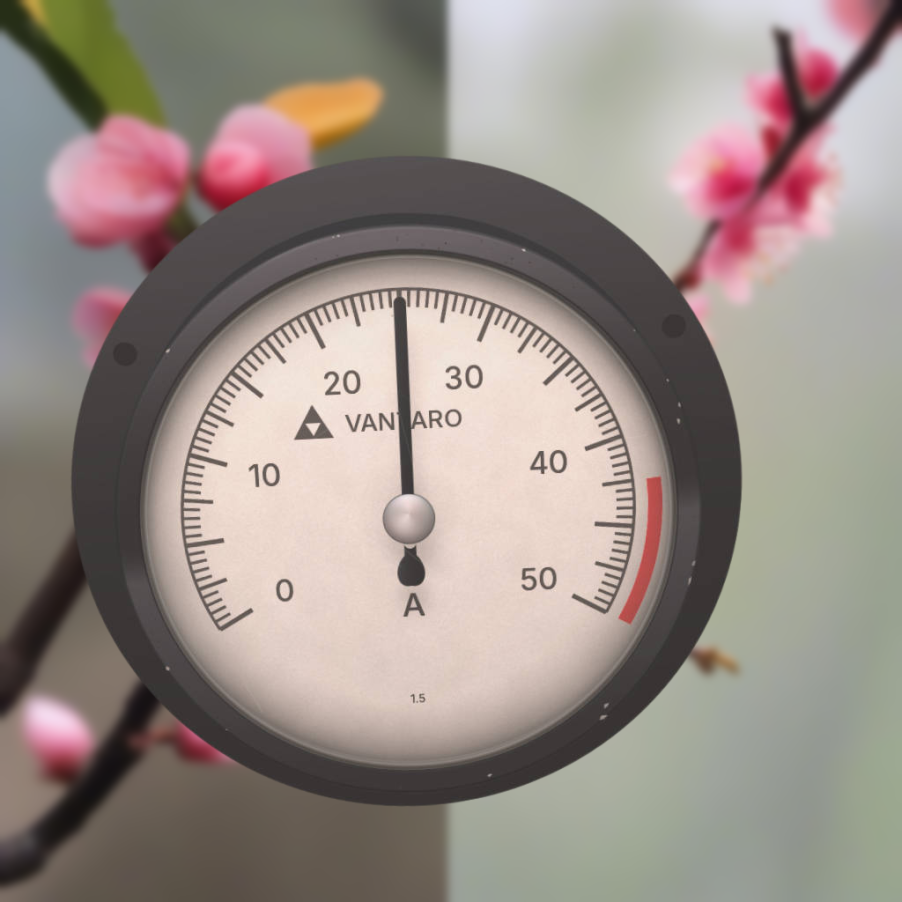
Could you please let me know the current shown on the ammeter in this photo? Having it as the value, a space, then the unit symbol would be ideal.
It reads 25 A
